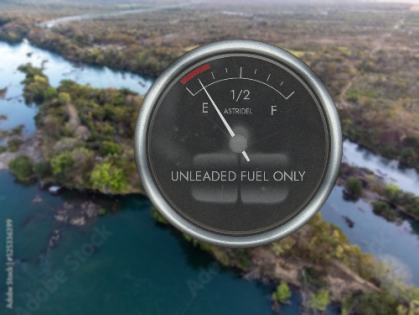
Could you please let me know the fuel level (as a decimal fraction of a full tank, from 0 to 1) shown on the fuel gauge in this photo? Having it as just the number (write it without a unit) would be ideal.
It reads 0.125
